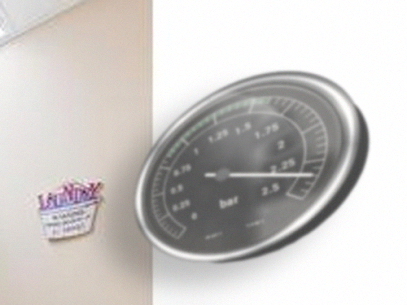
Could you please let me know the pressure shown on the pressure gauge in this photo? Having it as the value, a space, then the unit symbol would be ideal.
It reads 2.35 bar
